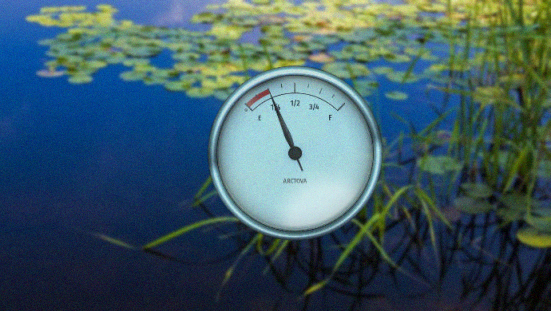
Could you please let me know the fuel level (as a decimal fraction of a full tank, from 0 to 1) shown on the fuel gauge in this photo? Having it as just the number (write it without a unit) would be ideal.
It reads 0.25
